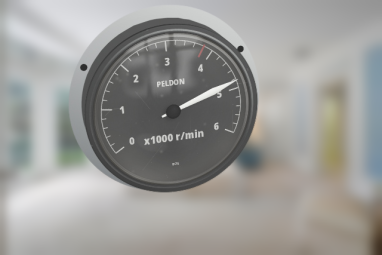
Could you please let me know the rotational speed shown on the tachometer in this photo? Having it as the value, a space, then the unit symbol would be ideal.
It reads 4800 rpm
